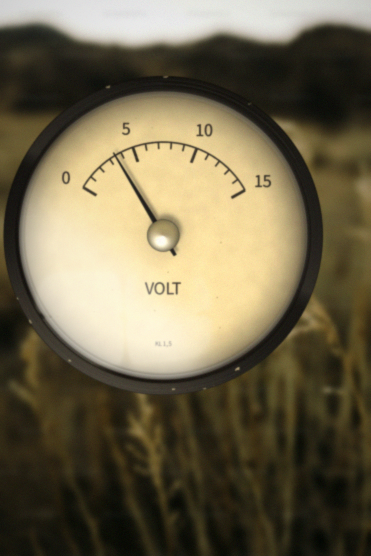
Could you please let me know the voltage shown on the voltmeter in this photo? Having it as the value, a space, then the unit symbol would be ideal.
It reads 3.5 V
